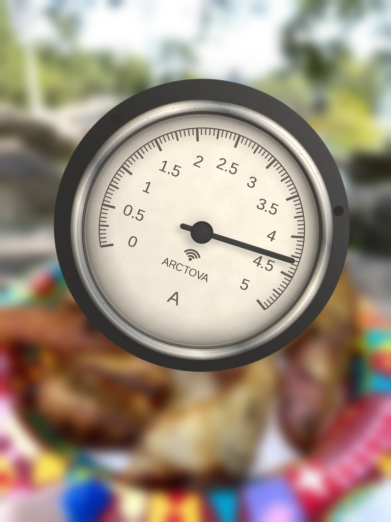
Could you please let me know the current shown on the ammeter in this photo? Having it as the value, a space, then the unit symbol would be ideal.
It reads 4.3 A
